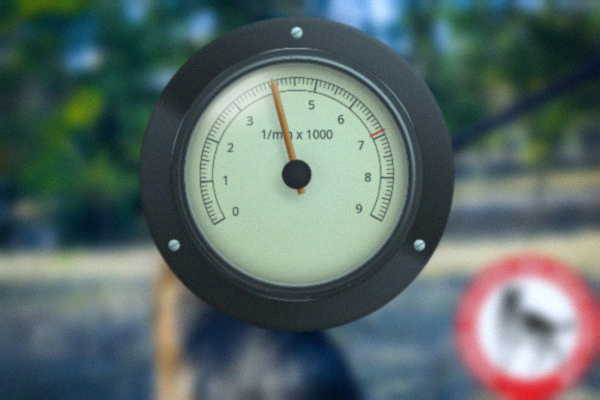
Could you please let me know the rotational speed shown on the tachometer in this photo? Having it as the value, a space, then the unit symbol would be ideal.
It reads 4000 rpm
